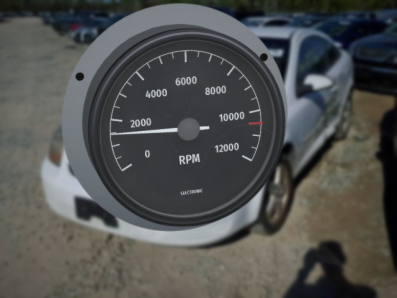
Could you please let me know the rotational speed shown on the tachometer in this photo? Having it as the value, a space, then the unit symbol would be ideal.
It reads 1500 rpm
